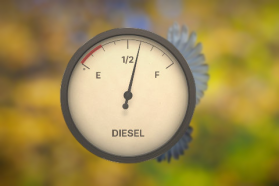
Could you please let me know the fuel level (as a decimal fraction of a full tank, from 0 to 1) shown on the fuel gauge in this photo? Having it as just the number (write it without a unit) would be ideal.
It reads 0.625
